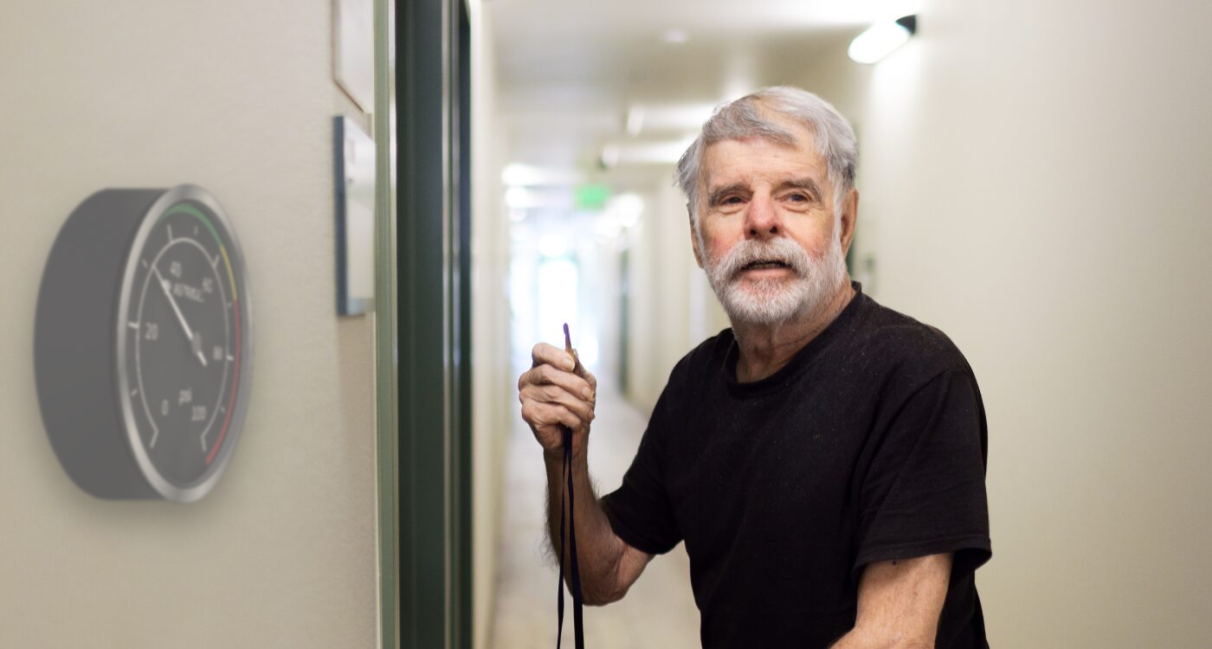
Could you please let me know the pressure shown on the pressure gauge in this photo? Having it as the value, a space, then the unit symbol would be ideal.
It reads 30 psi
